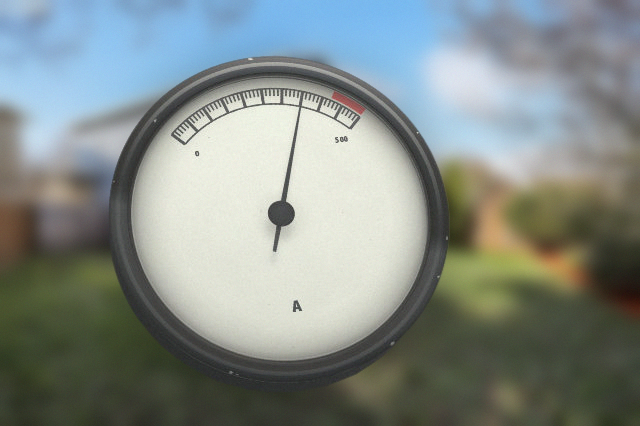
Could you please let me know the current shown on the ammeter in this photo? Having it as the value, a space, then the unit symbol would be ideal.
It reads 350 A
